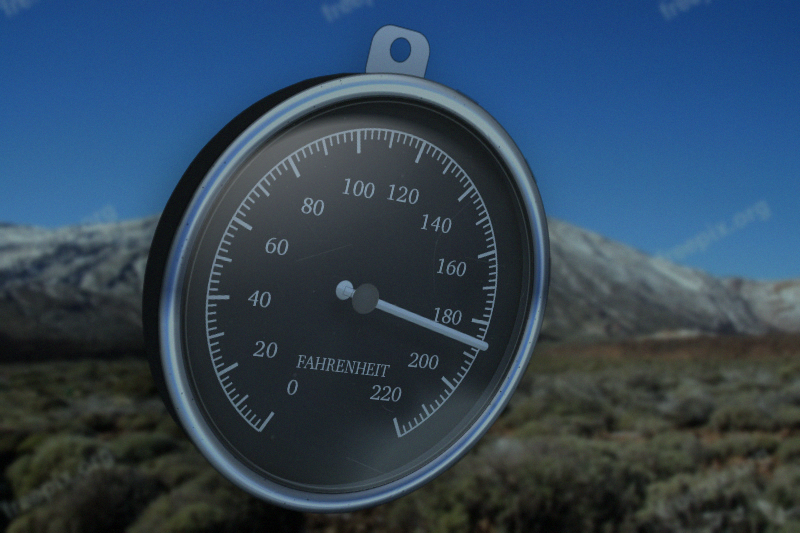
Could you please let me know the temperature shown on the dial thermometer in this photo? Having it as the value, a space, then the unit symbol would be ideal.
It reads 186 °F
